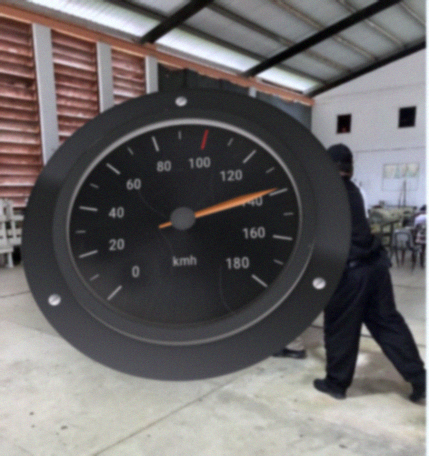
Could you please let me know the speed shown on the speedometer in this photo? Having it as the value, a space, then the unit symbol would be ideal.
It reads 140 km/h
